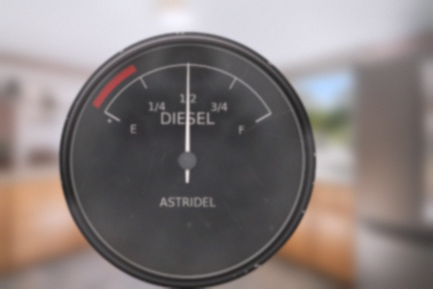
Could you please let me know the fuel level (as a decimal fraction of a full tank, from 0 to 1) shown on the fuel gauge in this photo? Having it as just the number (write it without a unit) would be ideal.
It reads 0.5
